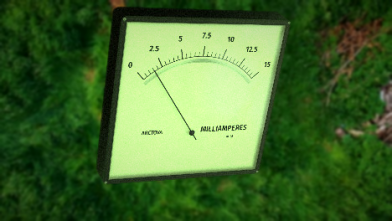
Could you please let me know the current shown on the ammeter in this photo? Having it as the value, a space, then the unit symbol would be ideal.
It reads 1.5 mA
